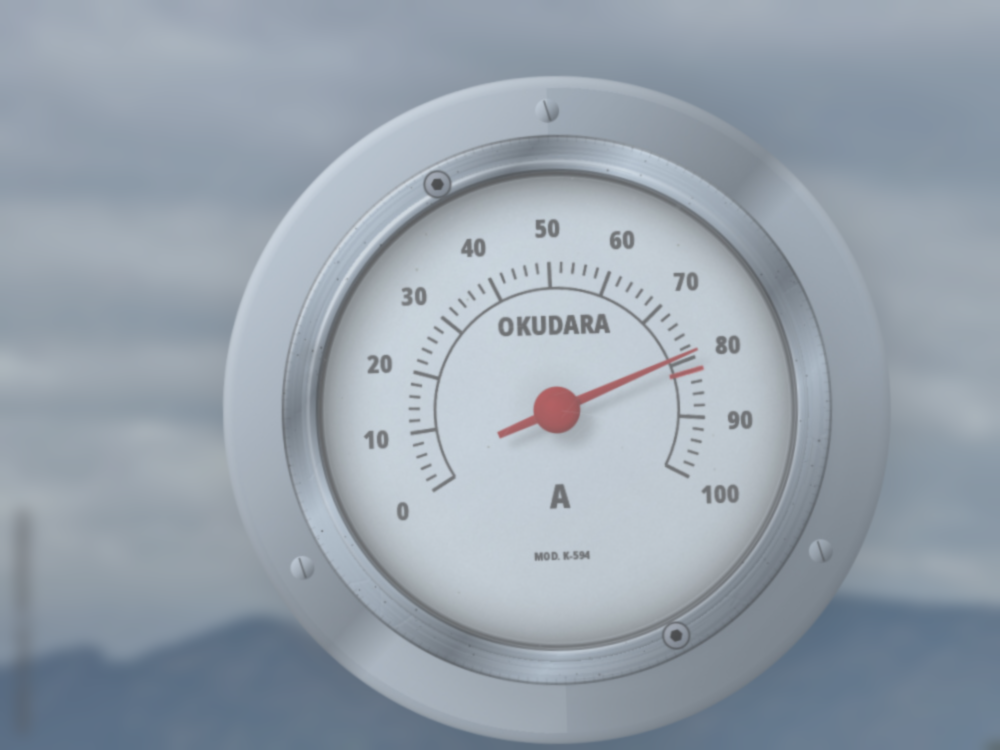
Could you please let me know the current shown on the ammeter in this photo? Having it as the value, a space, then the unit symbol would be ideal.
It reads 79 A
